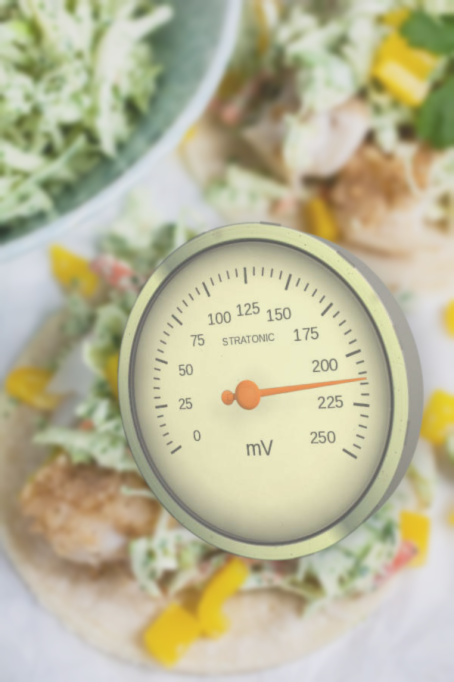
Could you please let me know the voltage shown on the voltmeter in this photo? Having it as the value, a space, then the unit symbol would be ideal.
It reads 212.5 mV
